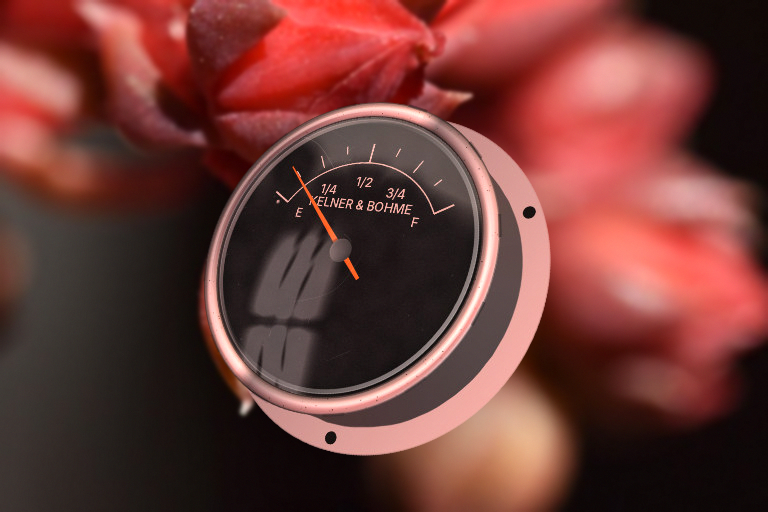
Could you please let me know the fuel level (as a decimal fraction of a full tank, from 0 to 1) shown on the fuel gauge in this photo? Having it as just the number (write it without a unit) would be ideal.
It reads 0.125
